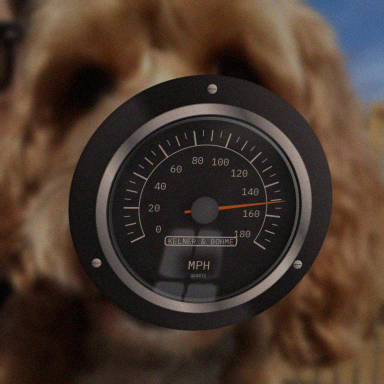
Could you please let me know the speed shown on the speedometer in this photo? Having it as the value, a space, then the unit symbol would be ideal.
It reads 150 mph
